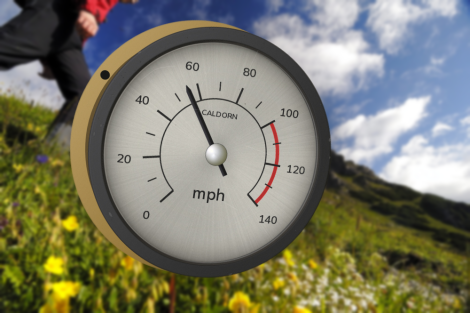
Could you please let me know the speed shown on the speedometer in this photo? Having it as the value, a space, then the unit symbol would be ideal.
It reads 55 mph
